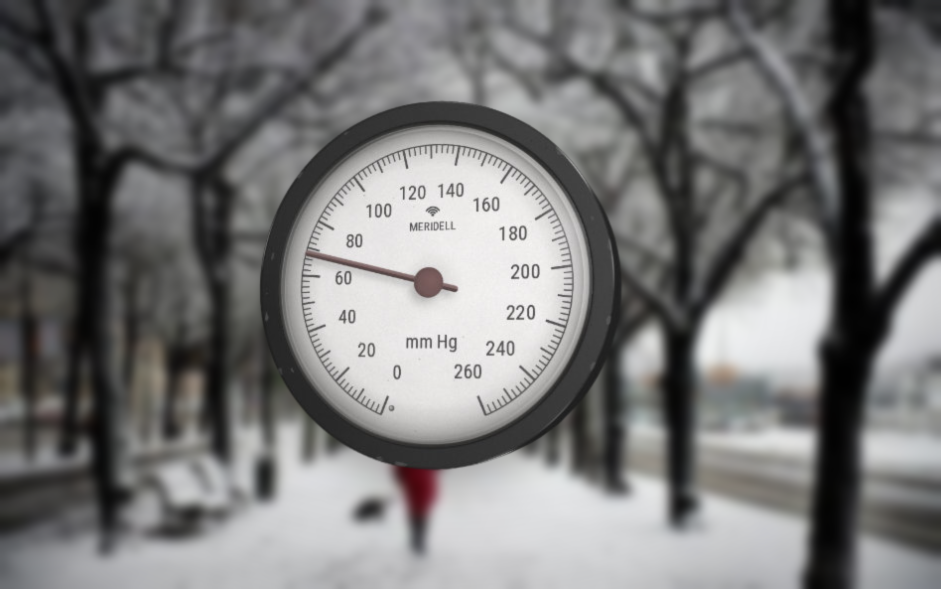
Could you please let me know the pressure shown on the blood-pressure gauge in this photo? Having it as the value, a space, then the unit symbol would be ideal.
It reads 68 mmHg
